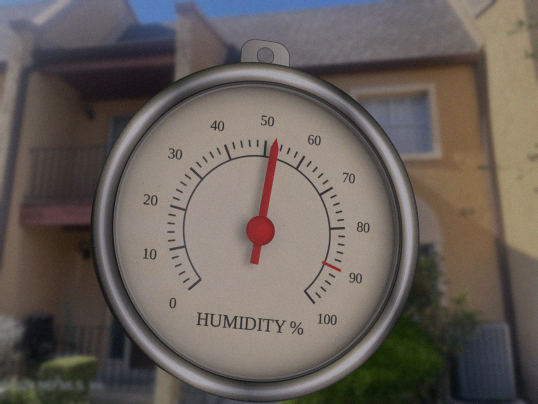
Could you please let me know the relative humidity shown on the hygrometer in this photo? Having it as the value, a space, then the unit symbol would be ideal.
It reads 52 %
